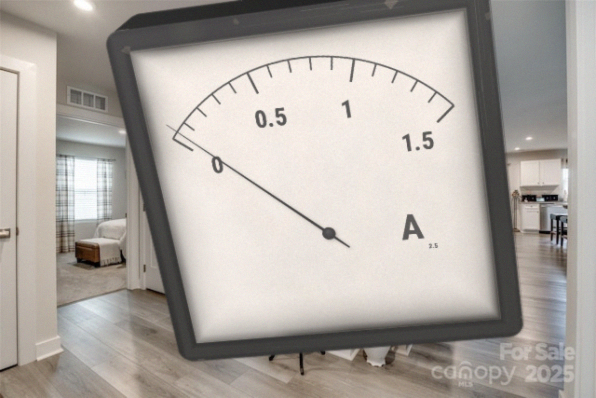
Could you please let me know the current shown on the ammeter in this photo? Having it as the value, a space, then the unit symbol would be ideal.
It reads 0.05 A
